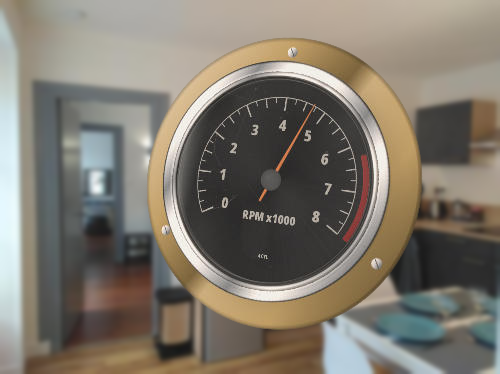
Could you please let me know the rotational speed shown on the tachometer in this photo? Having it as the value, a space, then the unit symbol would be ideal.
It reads 4750 rpm
